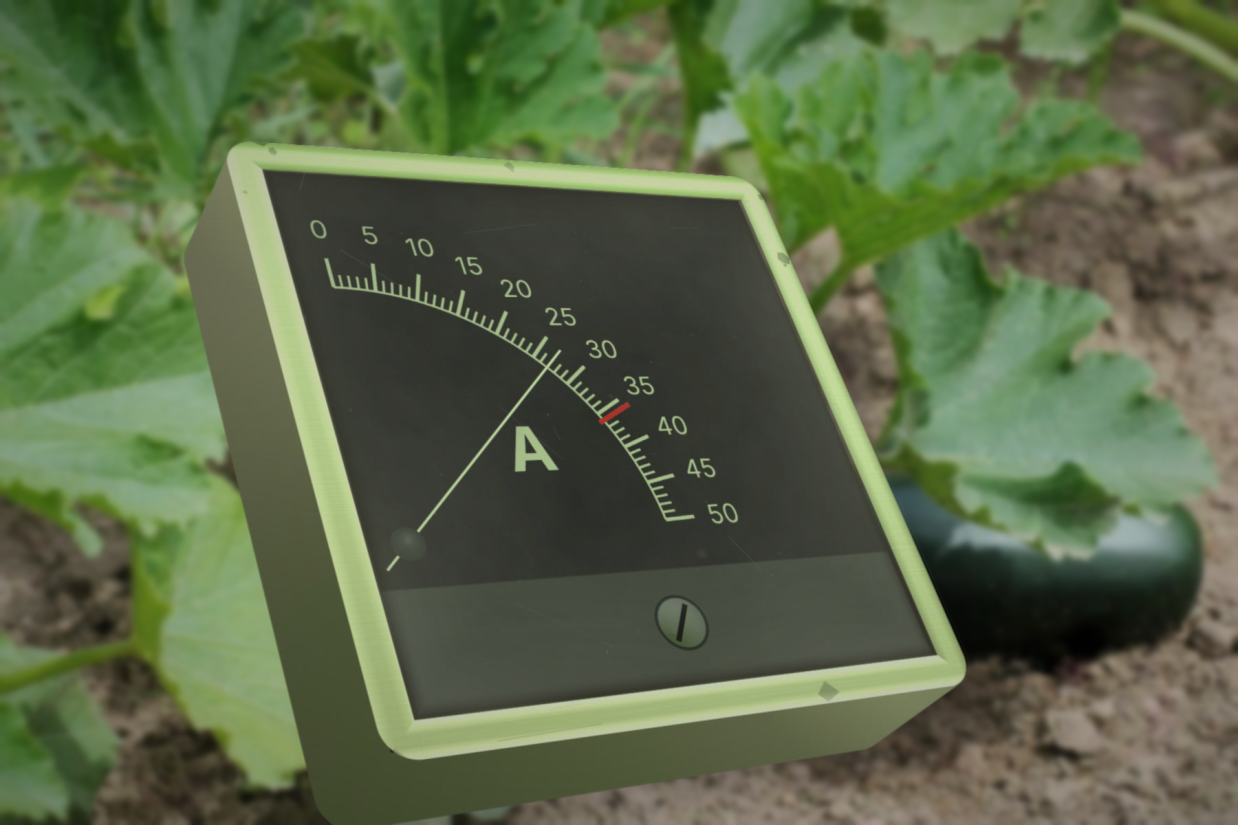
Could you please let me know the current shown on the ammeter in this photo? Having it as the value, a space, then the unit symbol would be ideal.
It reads 27 A
